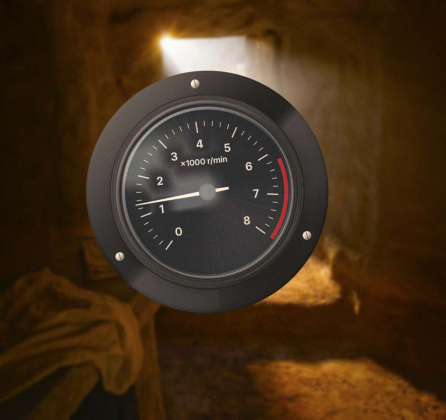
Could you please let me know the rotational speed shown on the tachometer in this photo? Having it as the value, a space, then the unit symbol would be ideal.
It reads 1300 rpm
